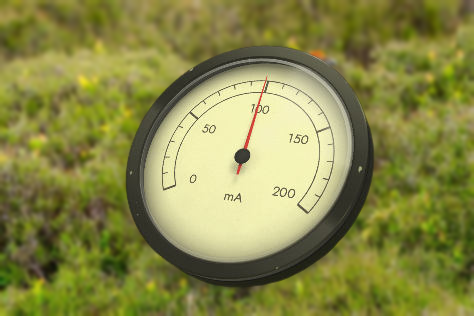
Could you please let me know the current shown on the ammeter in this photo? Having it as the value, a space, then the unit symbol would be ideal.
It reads 100 mA
